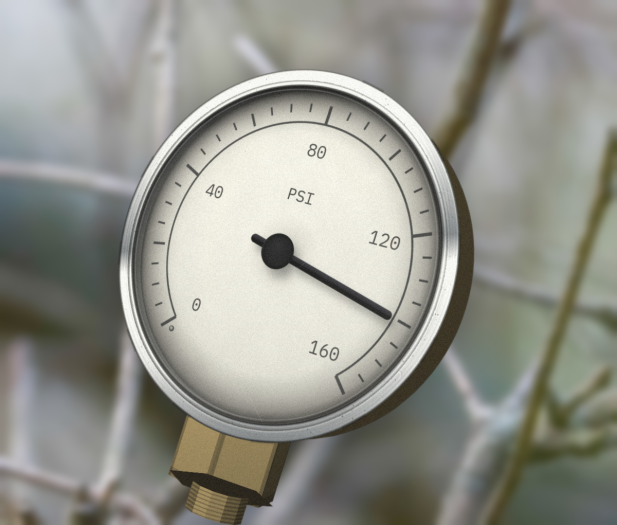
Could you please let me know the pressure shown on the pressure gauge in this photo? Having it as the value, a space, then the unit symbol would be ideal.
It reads 140 psi
